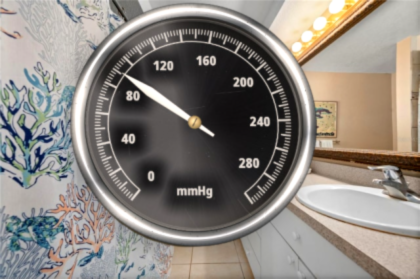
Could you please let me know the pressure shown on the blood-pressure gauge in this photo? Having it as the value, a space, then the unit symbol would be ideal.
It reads 90 mmHg
